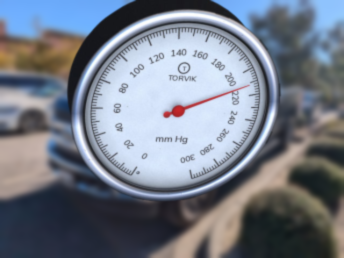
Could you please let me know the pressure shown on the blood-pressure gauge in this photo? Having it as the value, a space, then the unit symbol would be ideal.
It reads 210 mmHg
